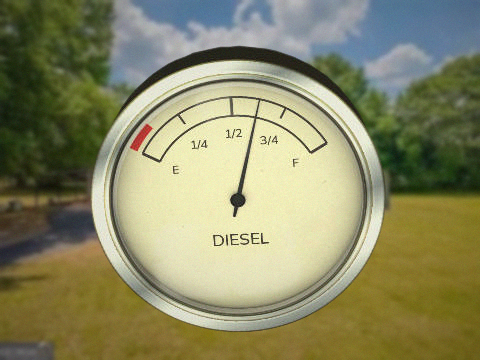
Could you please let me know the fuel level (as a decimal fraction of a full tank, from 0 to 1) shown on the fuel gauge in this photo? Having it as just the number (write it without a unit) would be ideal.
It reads 0.625
